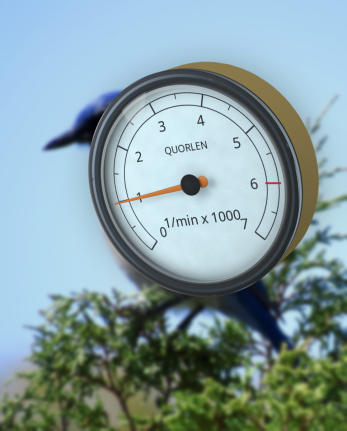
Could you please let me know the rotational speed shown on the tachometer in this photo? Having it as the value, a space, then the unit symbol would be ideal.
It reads 1000 rpm
